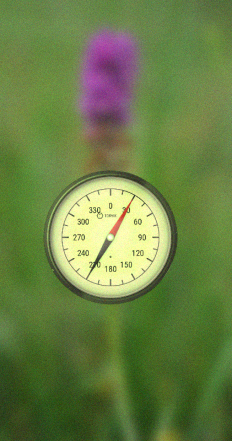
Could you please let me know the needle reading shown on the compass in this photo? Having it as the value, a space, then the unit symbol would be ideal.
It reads 30 °
